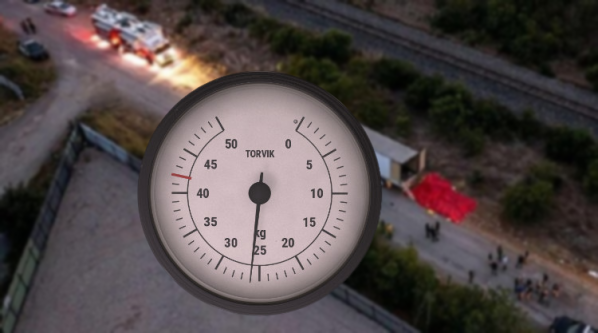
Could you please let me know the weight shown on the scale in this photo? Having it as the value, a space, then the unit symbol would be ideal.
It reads 26 kg
